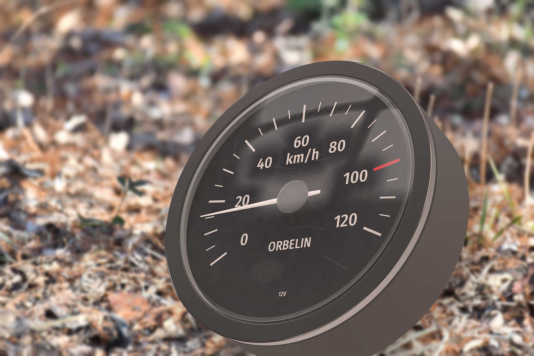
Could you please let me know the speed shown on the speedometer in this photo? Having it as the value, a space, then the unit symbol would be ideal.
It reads 15 km/h
